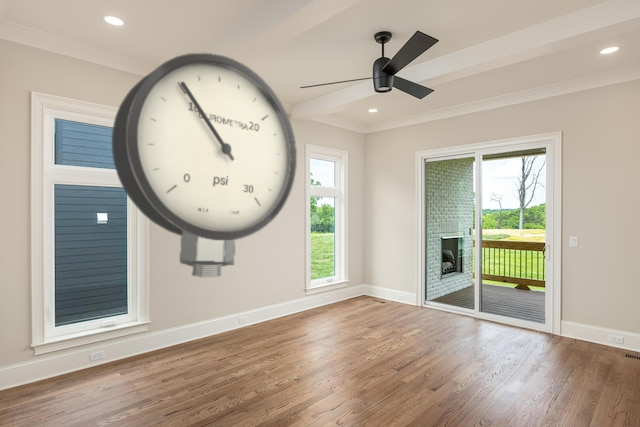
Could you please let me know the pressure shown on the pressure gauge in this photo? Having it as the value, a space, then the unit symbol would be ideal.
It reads 10 psi
